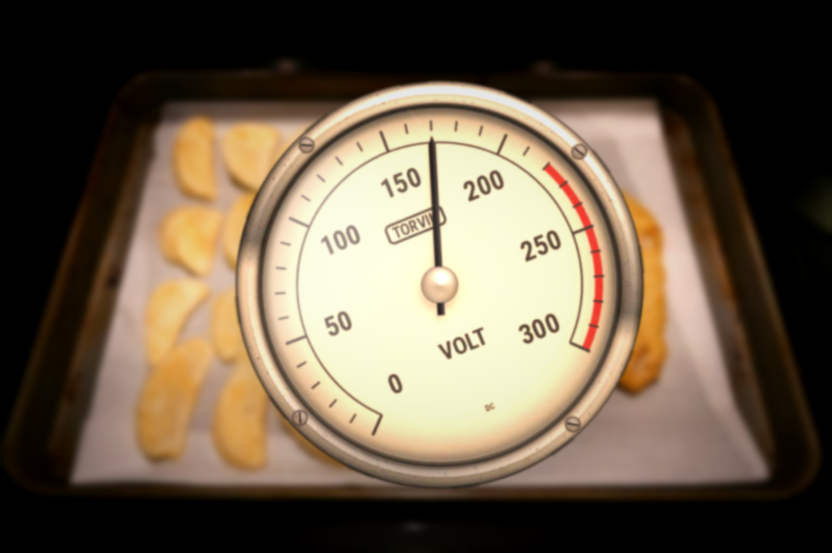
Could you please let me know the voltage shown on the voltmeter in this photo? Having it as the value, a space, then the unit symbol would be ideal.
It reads 170 V
